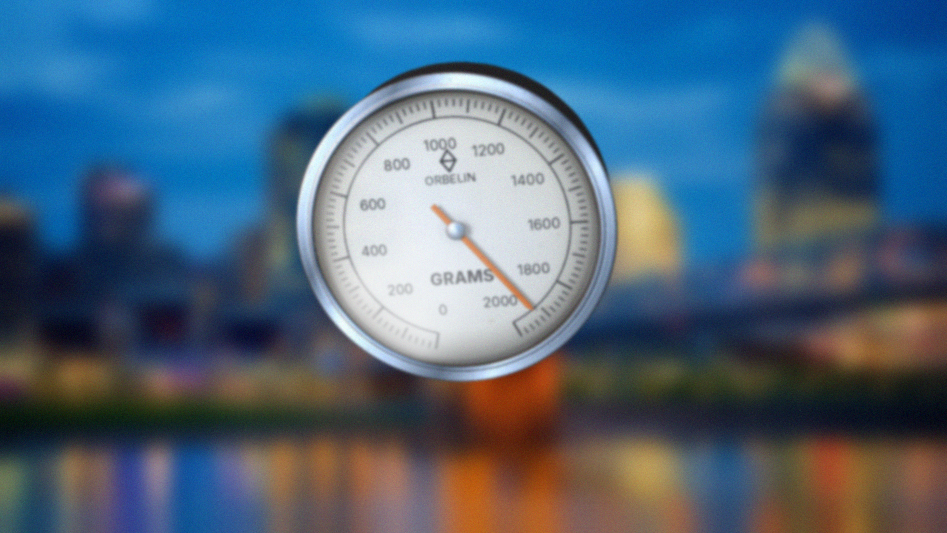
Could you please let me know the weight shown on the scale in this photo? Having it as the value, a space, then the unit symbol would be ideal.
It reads 1920 g
